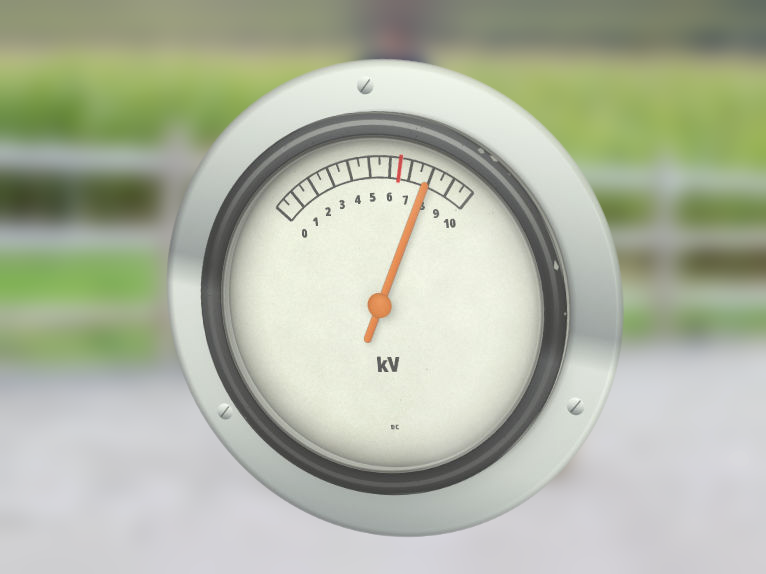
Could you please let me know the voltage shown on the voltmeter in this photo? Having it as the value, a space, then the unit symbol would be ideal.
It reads 8 kV
